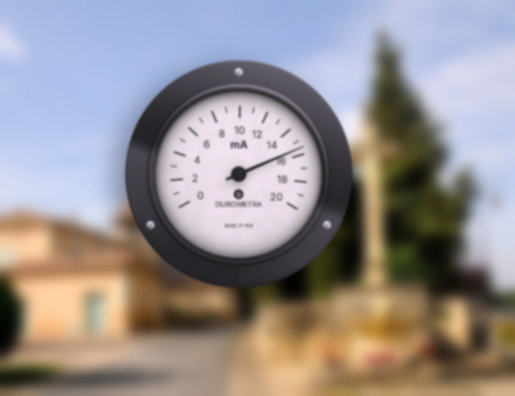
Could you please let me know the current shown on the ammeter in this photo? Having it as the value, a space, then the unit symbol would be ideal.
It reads 15.5 mA
